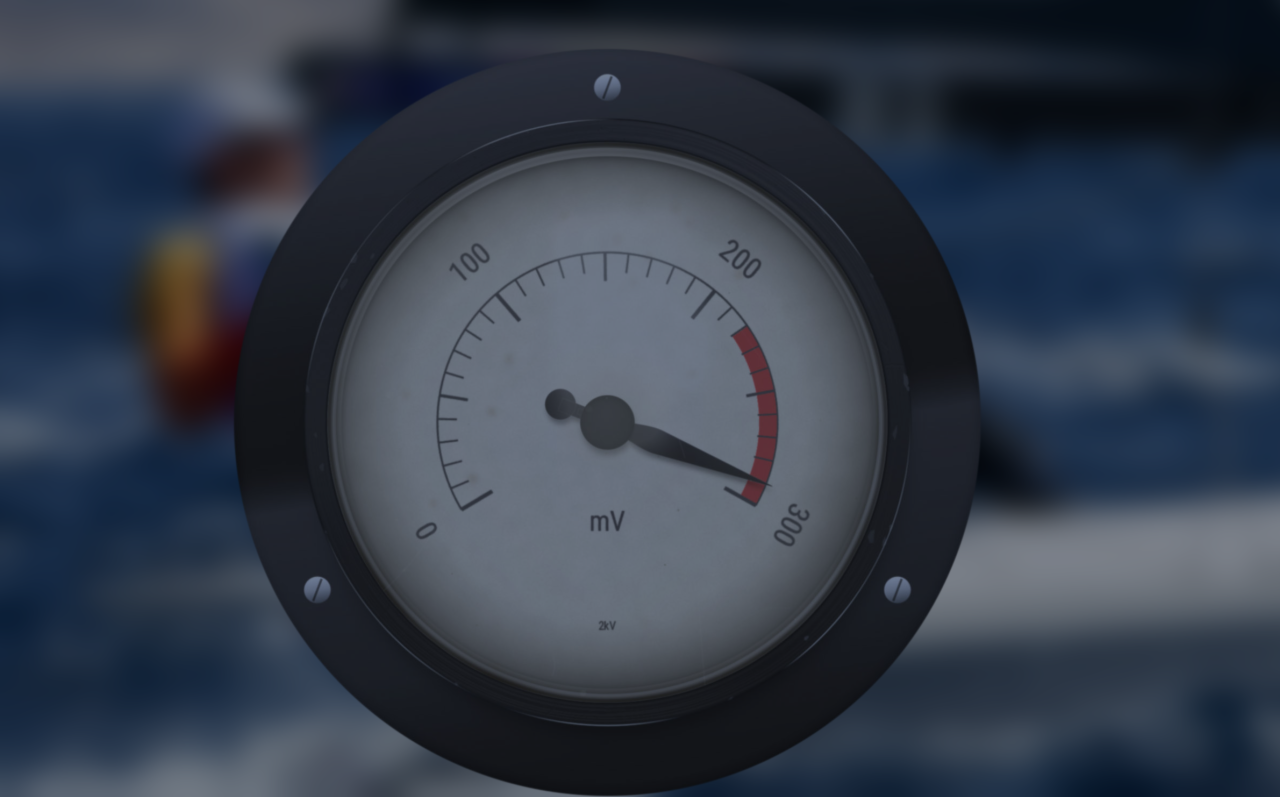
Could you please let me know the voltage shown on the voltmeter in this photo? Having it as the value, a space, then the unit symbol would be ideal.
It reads 290 mV
